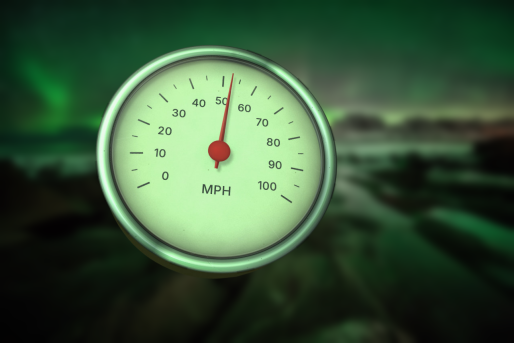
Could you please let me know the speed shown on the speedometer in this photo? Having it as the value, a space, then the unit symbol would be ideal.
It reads 52.5 mph
